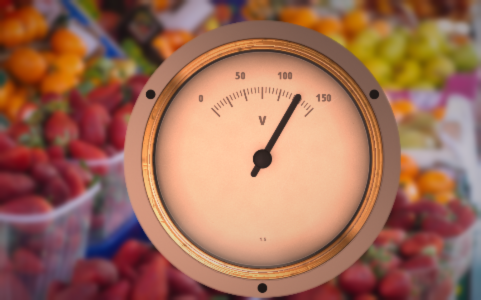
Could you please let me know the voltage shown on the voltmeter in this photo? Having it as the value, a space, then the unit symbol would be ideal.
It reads 125 V
